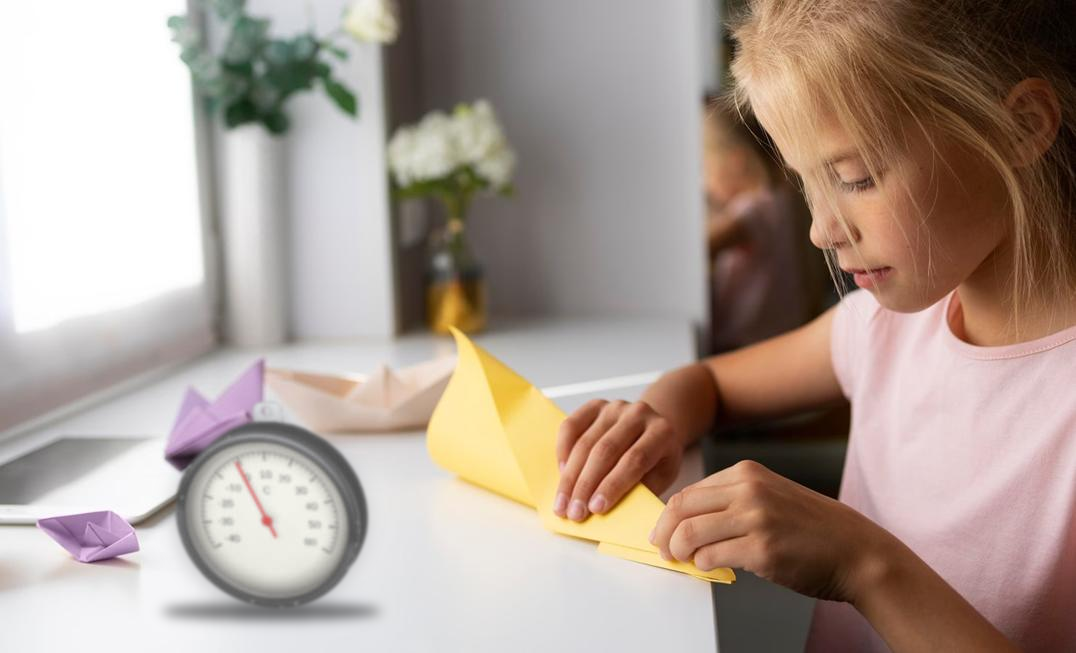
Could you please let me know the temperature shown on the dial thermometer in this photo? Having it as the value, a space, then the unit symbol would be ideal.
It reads 0 °C
